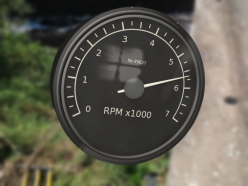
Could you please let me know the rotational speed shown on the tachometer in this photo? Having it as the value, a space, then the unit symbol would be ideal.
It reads 5625 rpm
